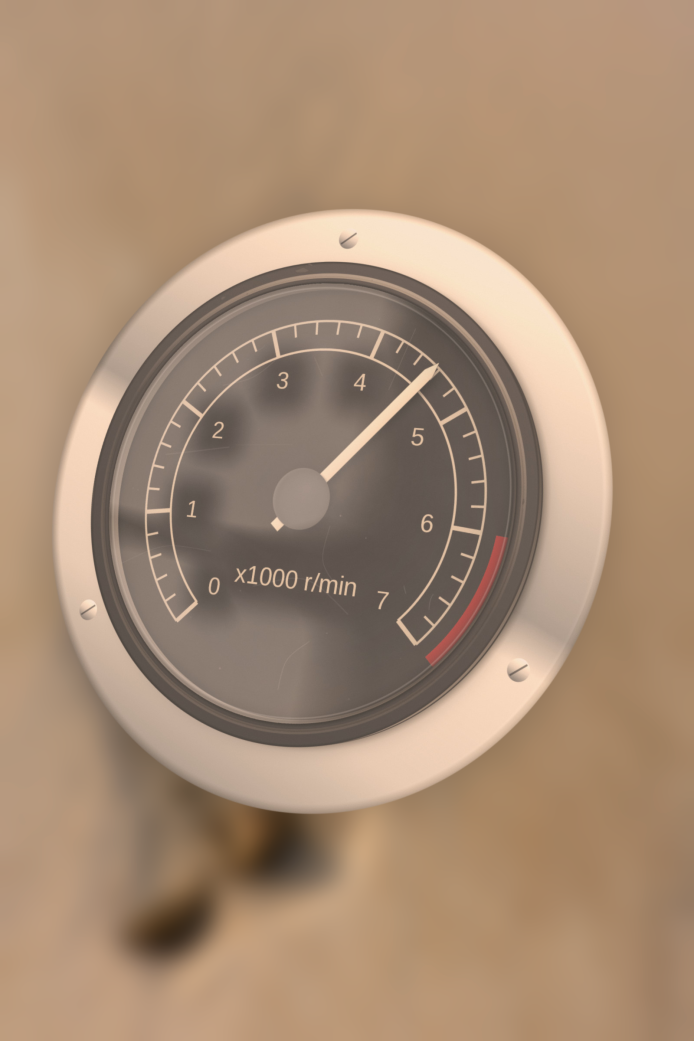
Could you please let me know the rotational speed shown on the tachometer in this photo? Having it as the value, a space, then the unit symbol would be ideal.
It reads 4600 rpm
